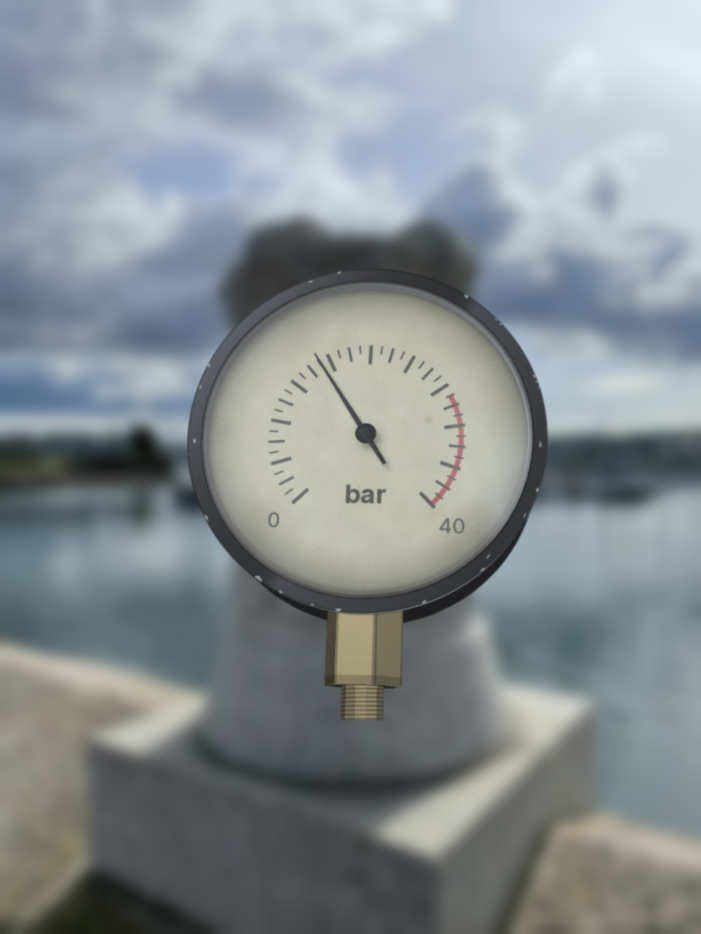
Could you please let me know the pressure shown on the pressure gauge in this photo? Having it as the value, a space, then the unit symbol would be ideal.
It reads 15 bar
